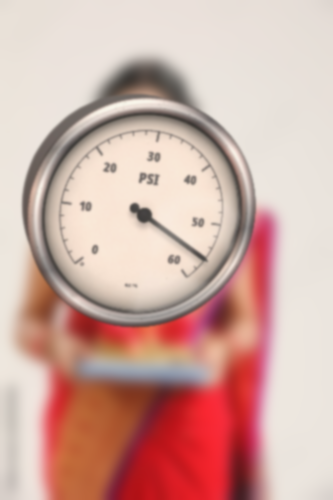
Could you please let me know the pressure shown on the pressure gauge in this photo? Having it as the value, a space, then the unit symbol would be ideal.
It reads 56 psi
